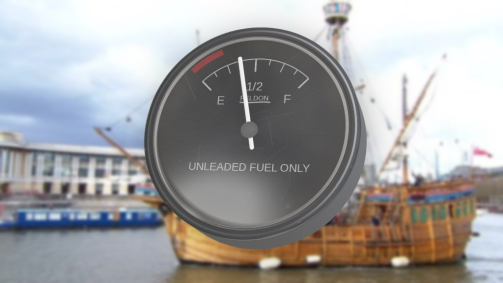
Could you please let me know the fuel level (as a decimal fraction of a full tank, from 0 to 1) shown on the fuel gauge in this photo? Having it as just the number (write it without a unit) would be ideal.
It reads 0.375
